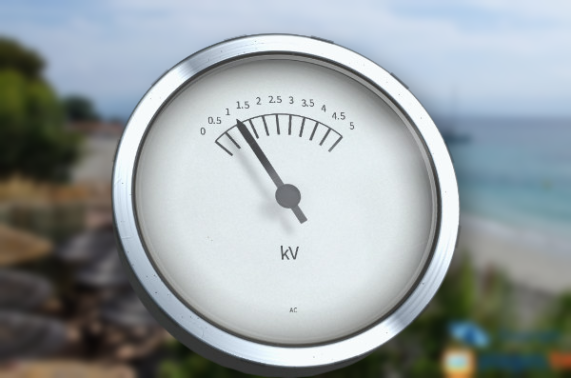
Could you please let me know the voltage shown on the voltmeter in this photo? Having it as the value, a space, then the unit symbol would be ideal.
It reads 1 kV
